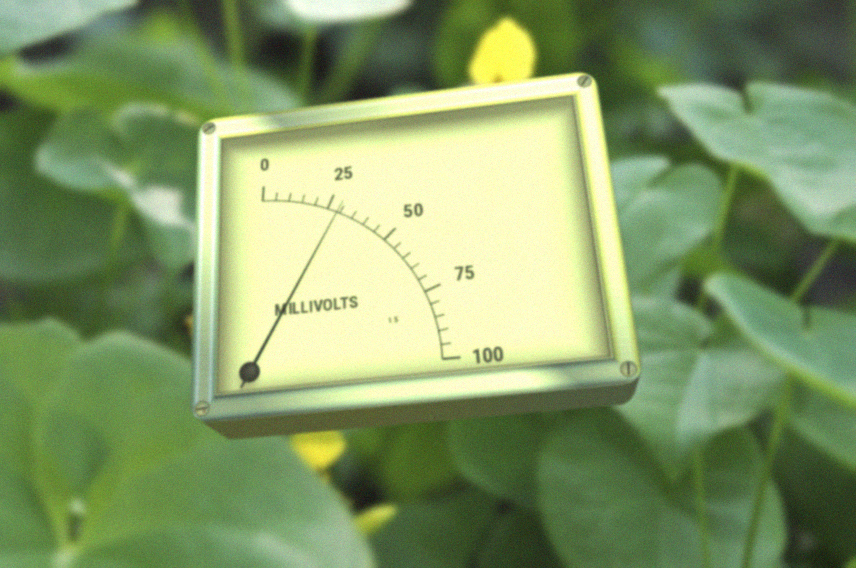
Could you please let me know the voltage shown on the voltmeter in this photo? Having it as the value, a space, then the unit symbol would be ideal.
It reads 30 mV
